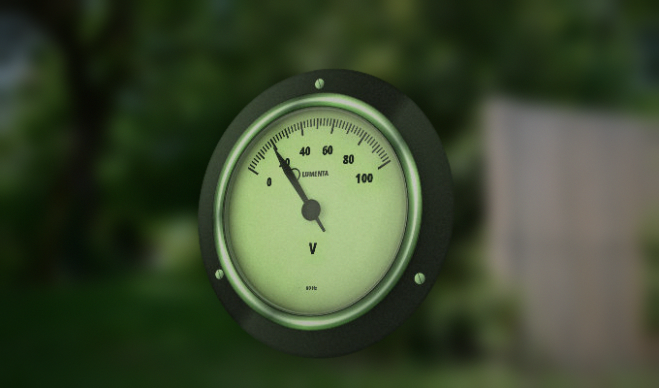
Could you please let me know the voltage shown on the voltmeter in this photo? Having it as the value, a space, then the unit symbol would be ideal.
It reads 20 V
